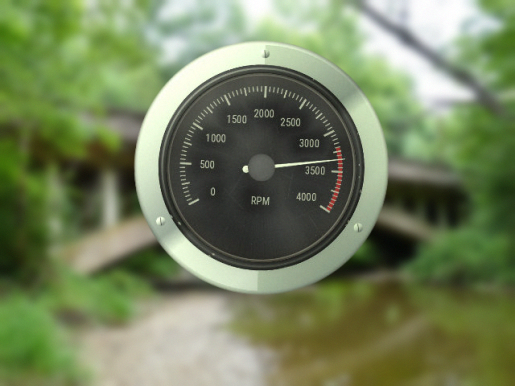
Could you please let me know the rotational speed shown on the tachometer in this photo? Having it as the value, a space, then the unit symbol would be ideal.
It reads 3350 rpm
